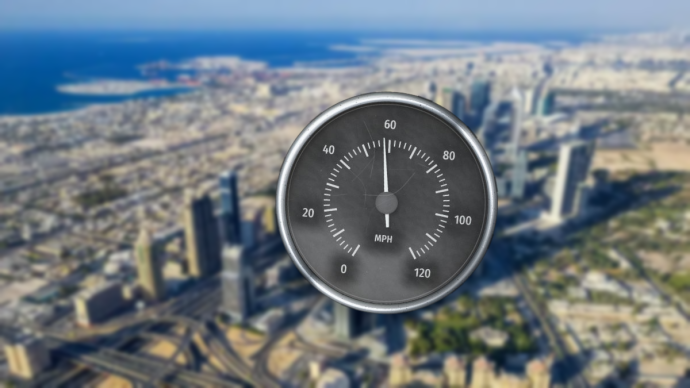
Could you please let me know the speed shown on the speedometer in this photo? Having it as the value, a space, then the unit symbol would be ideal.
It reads 58 mph
